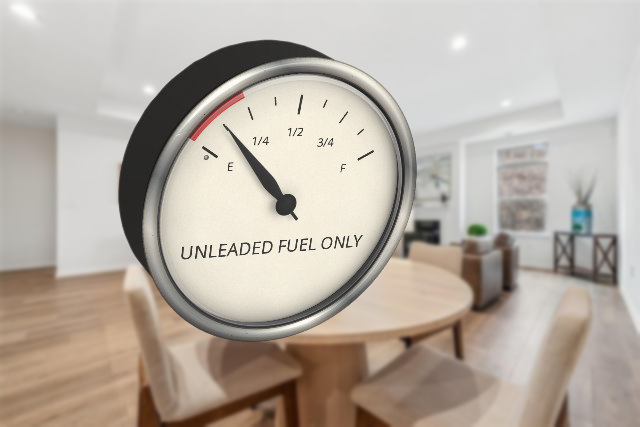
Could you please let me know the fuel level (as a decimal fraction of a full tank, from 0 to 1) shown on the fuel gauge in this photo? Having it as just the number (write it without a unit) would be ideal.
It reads 0.125
